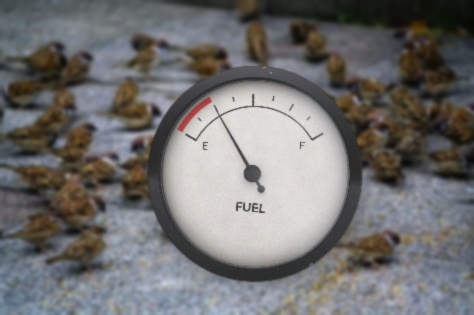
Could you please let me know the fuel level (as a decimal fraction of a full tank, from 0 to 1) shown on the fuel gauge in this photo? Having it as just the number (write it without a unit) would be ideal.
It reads 0.25
